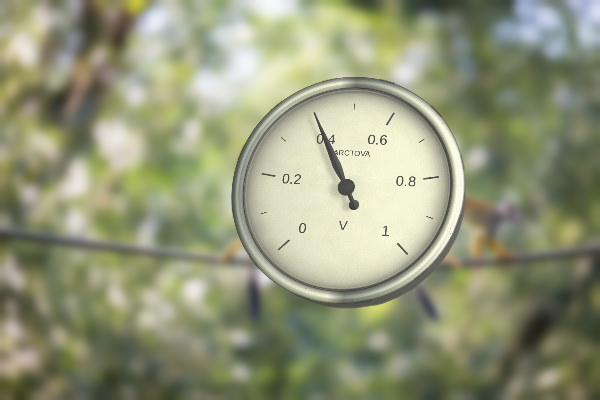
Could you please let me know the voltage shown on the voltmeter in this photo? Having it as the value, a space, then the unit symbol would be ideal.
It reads 0.4 V
